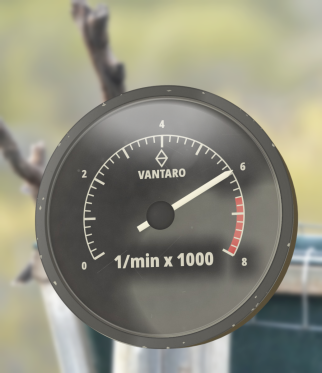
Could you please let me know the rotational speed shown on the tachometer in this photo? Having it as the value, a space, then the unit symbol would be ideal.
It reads 6000 rpm
